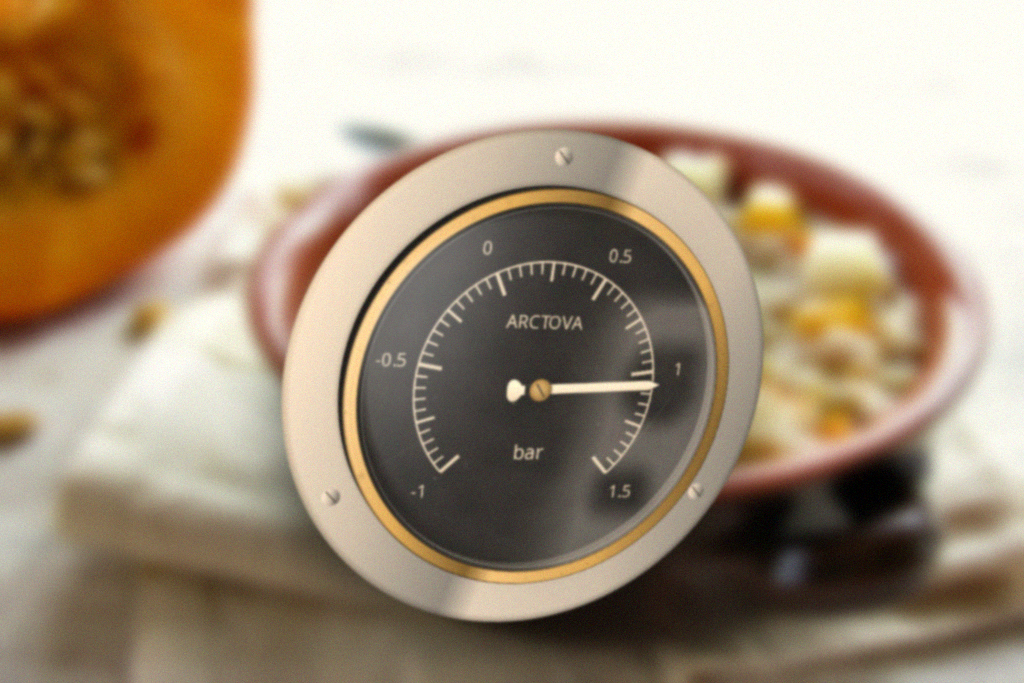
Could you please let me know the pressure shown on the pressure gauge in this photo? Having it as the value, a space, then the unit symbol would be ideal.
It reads 1.05 bar
